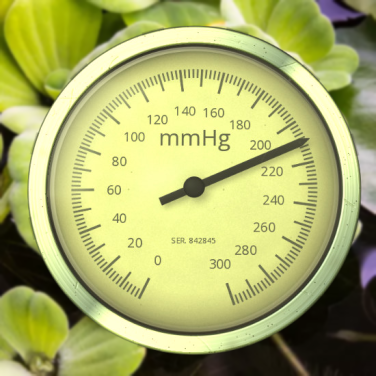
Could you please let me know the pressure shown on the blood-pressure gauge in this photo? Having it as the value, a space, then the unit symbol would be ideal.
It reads 210 mmHg
